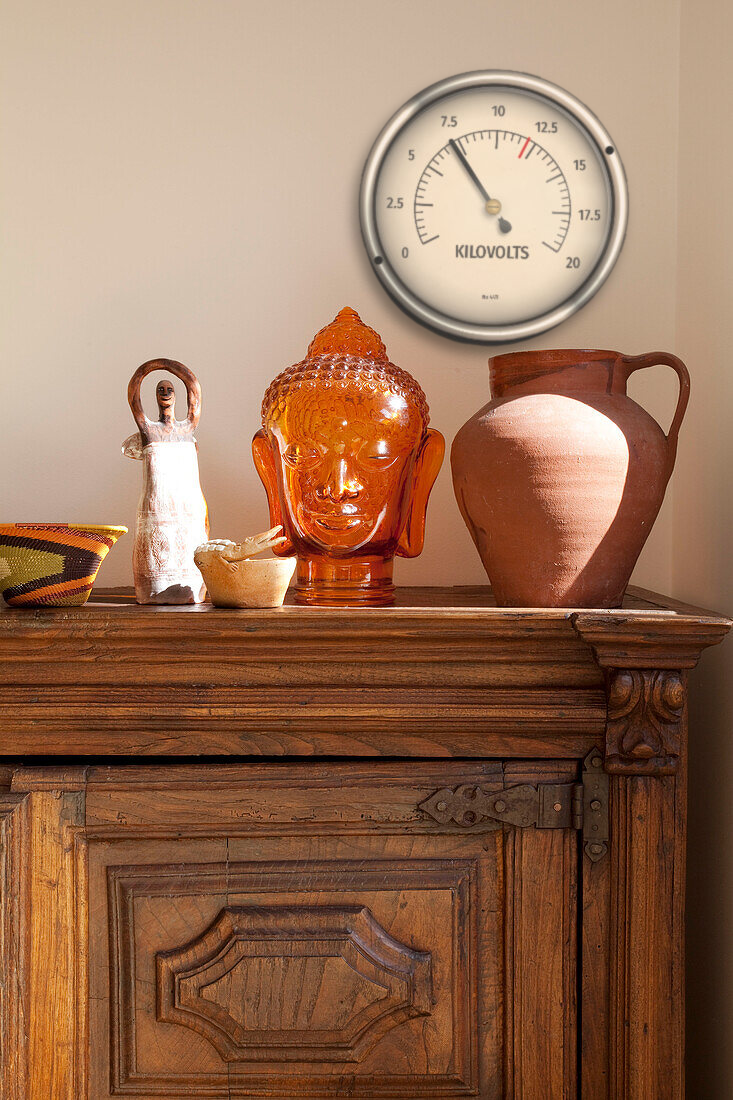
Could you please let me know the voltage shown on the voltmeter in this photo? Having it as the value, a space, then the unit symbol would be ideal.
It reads 7 kV
